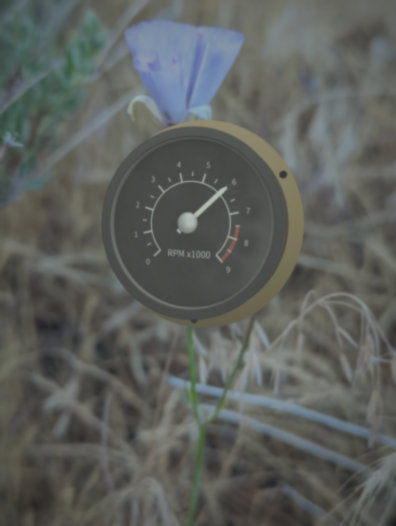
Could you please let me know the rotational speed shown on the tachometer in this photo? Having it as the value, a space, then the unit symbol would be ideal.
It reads 6000 rpm
